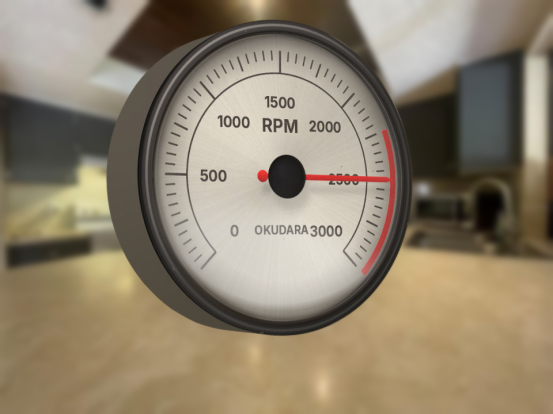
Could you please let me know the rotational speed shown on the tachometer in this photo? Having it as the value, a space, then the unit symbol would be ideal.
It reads 2500 rpm
